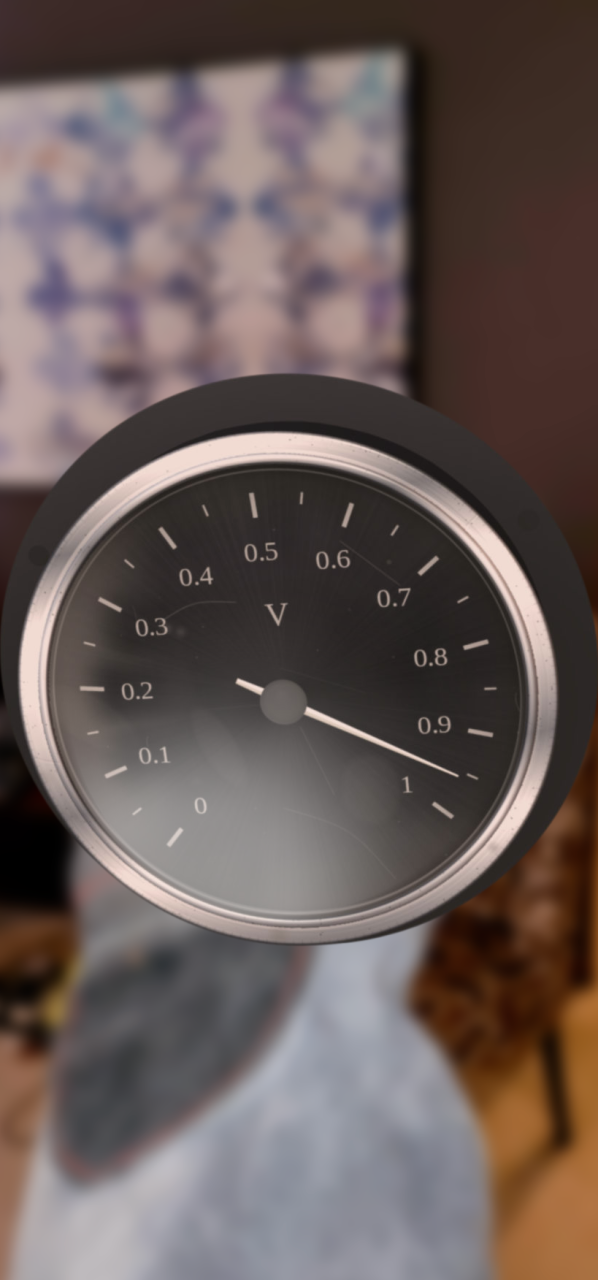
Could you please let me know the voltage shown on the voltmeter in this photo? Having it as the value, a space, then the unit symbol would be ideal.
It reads 0.95 V
